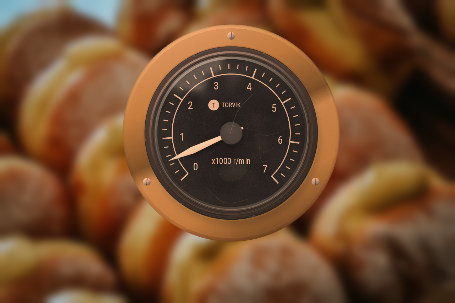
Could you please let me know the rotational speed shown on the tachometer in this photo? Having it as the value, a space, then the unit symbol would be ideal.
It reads 500 rpm
